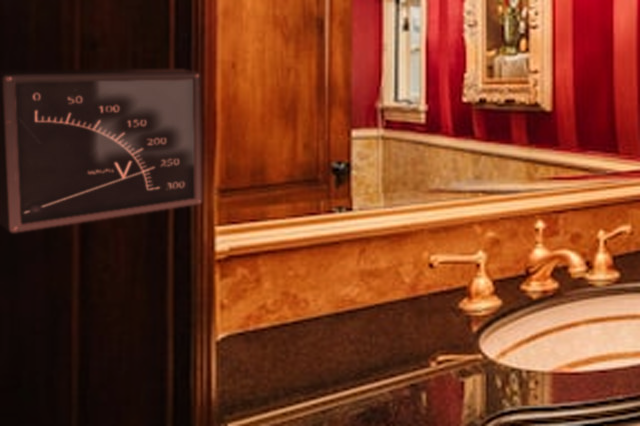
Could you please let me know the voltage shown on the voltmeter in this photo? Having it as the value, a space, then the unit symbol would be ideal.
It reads 250 V
